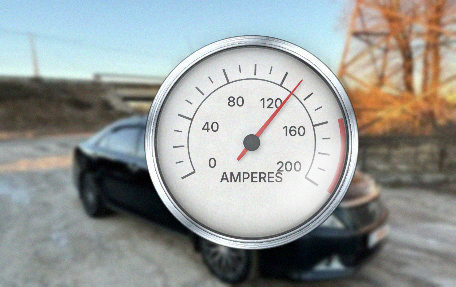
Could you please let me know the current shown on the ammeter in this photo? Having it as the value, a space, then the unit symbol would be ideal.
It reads 130 A
